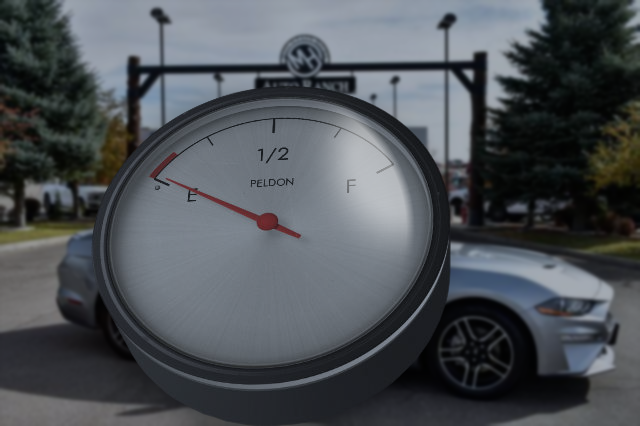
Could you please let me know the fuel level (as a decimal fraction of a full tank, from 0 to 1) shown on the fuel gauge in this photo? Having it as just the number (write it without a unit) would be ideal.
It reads 0
